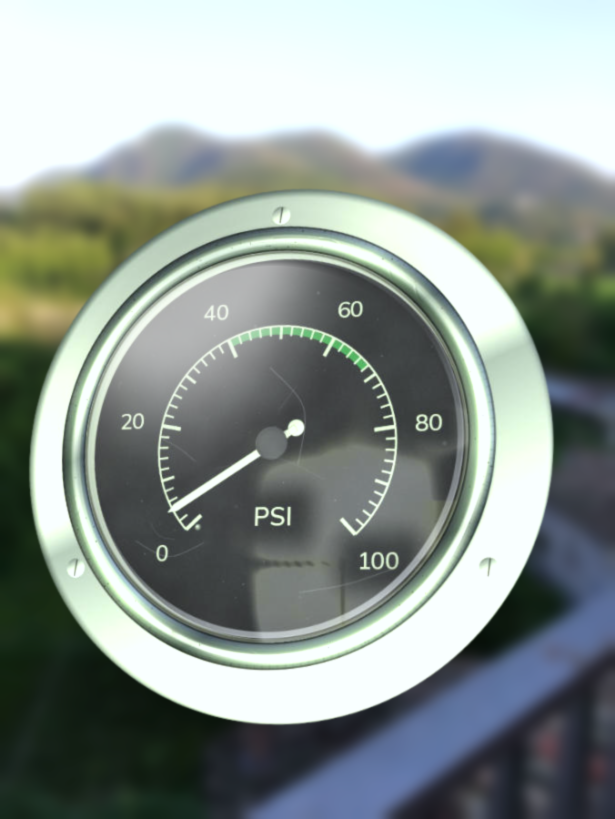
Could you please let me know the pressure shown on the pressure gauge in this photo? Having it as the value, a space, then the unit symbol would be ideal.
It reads 4 psi
